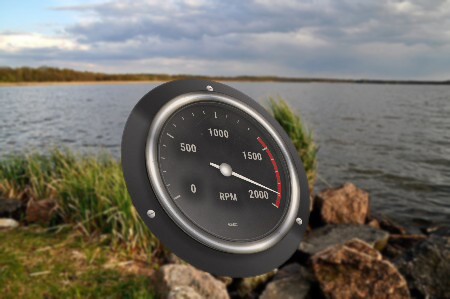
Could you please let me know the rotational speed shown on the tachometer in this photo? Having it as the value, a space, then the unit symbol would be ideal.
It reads 1900 rpm
